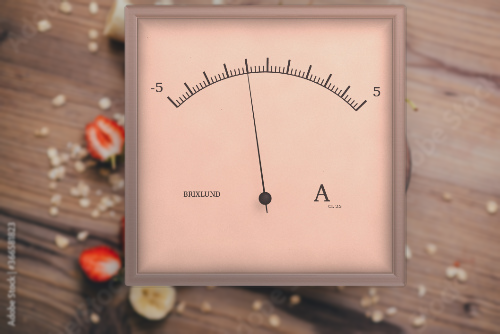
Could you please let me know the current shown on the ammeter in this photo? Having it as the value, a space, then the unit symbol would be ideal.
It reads -1 A
